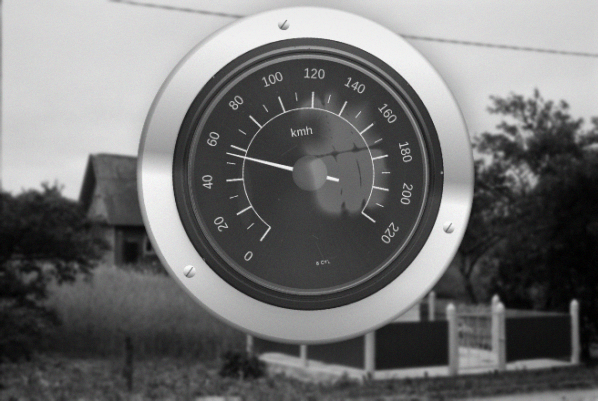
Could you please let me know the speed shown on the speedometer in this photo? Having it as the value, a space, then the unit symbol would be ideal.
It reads 55 km/h
